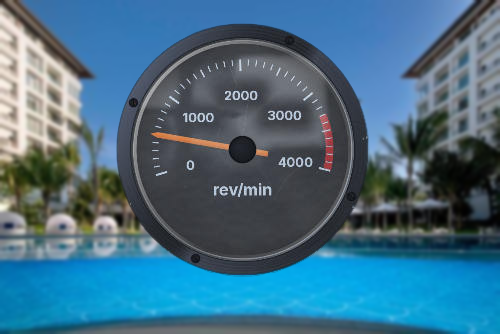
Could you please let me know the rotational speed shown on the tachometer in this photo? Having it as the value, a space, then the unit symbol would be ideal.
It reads 500 rpm
